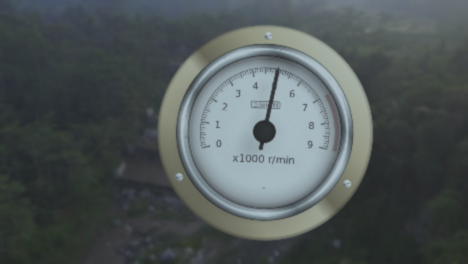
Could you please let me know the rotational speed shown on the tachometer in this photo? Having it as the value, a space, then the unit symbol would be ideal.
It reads 5000 rpm
